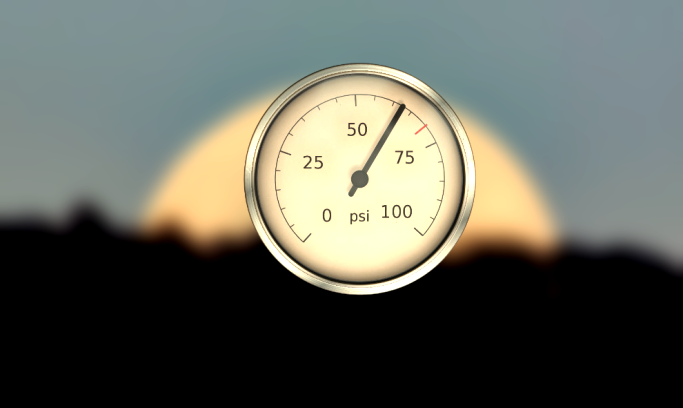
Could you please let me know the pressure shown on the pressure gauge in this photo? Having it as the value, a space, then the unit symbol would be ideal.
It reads 62.5 psi
